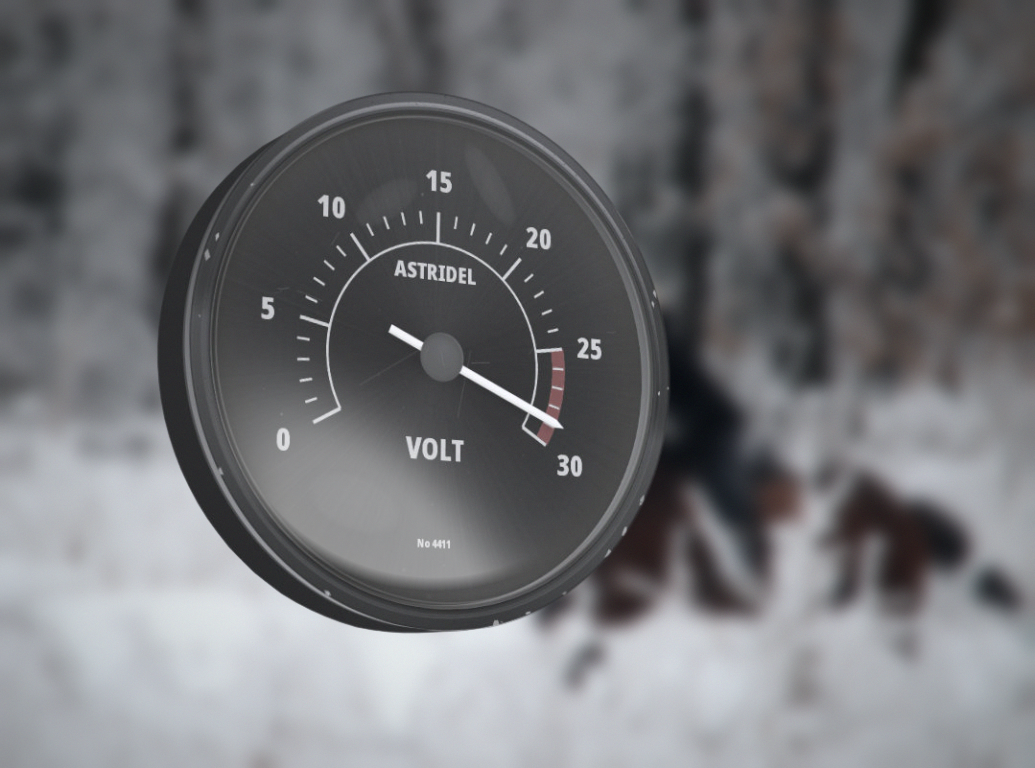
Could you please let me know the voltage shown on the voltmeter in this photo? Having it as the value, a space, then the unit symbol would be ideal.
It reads 29 V
